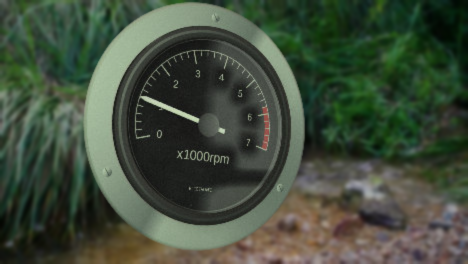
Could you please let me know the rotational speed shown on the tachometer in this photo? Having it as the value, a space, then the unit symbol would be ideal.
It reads 1000 rpm
